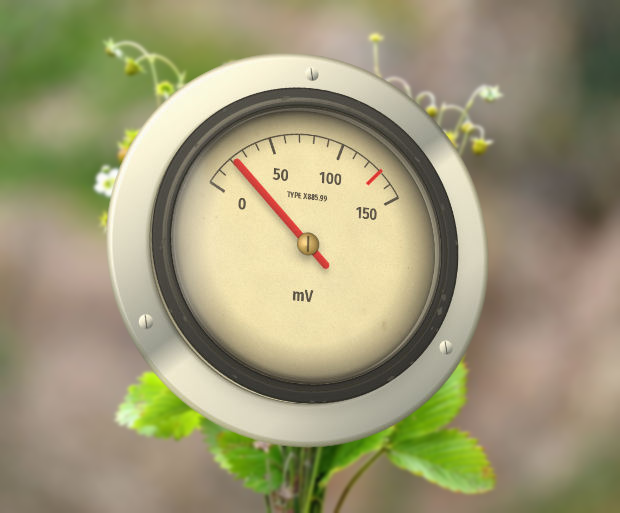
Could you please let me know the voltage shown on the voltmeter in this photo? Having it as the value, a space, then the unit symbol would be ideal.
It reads 20 mV
